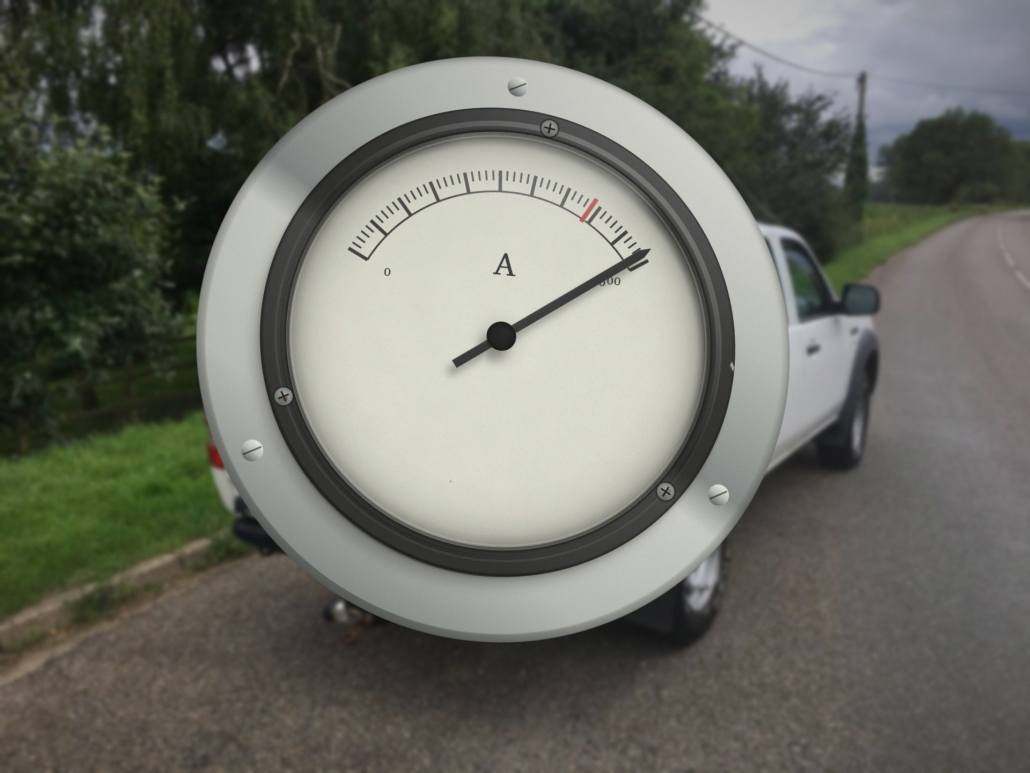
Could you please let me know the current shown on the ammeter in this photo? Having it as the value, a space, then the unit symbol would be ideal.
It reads 490 A
